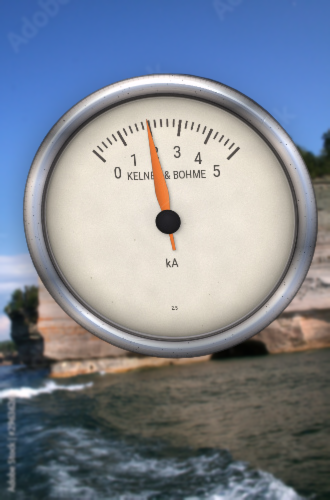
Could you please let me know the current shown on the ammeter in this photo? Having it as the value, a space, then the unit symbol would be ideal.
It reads 2 kA
